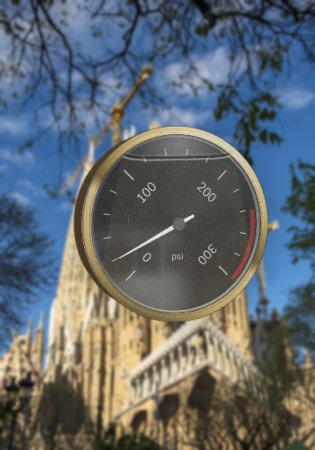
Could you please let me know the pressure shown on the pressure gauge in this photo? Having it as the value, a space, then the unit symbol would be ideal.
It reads 20 psi
